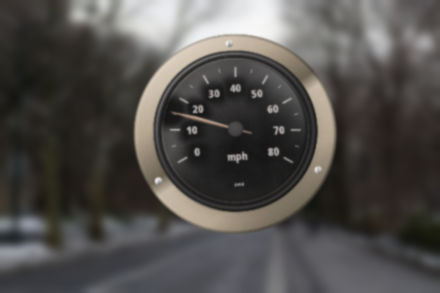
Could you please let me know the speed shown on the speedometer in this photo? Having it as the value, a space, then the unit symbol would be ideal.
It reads 15 mph
